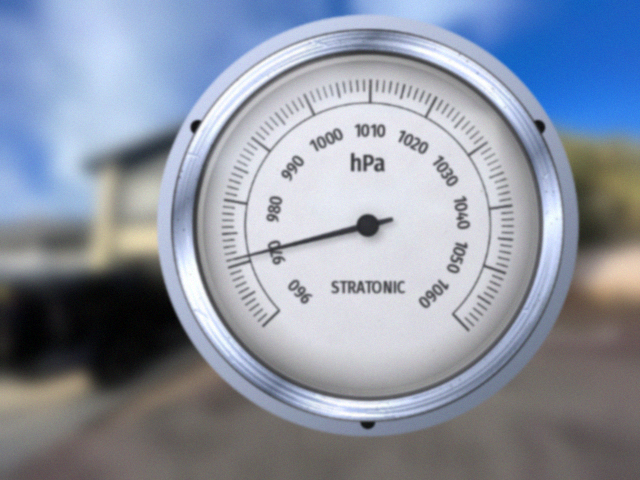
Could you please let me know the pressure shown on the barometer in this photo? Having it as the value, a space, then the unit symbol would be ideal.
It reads 971 hPa
